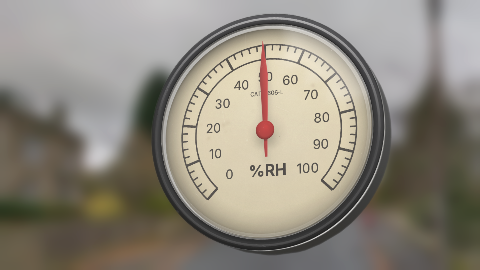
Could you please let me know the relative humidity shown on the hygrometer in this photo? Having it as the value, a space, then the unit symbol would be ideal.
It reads 50 %
